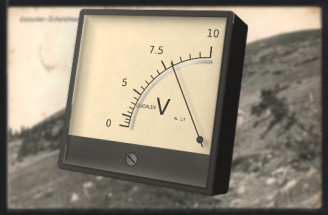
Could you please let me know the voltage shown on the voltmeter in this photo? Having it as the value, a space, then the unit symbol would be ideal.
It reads 8 V
